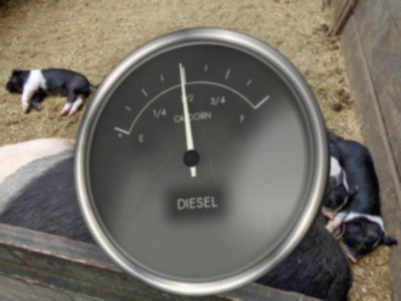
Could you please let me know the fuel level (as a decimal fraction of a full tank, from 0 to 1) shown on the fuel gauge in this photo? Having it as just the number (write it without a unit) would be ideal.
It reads 0.5
